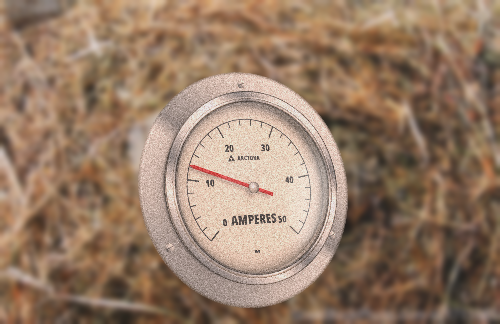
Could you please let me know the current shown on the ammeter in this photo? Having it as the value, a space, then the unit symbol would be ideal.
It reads 12 A
